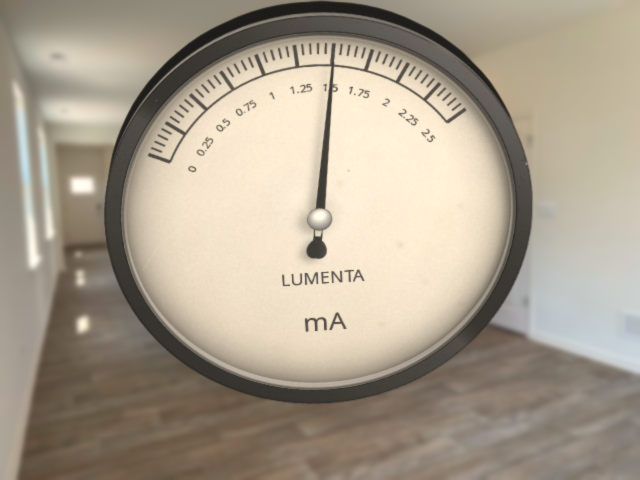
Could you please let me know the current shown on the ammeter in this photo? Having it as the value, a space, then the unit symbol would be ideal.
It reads 1.5 mA
